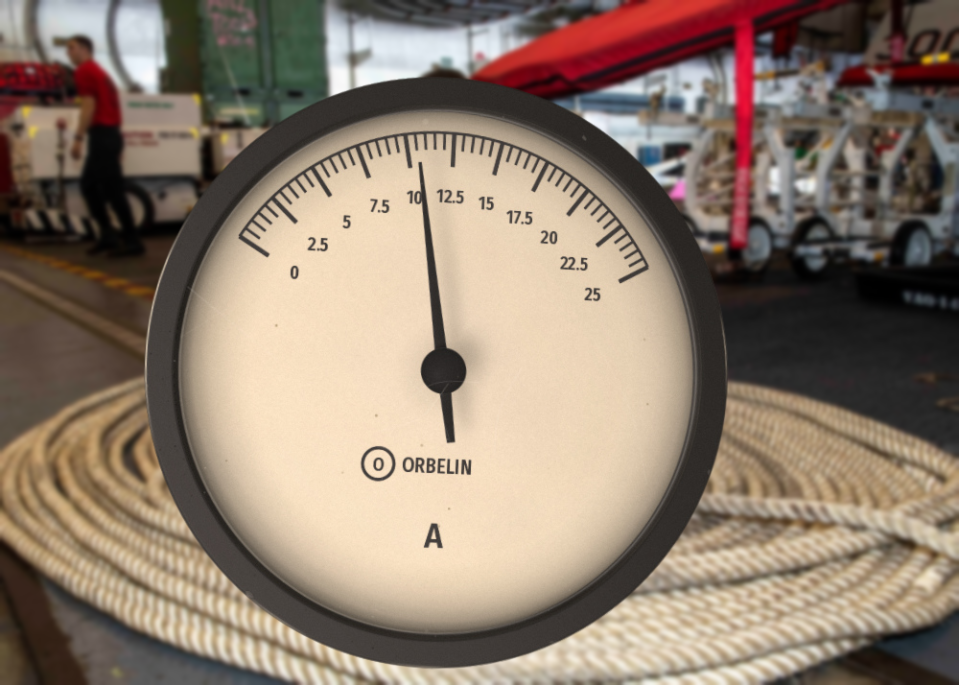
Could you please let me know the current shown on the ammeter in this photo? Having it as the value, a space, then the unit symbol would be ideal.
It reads 10.5 A
